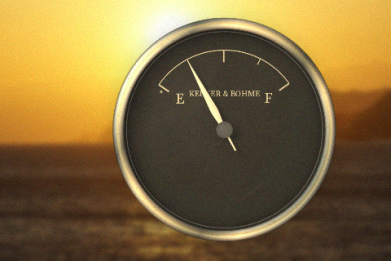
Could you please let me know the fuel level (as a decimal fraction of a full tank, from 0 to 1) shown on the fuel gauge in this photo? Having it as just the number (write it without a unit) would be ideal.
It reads 0.25
